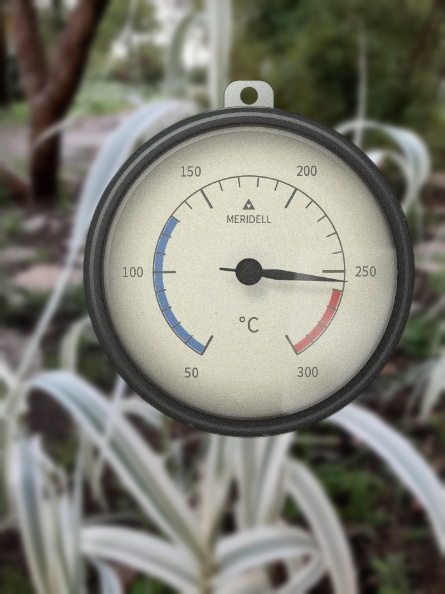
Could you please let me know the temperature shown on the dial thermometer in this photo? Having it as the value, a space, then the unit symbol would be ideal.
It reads 255 °C
